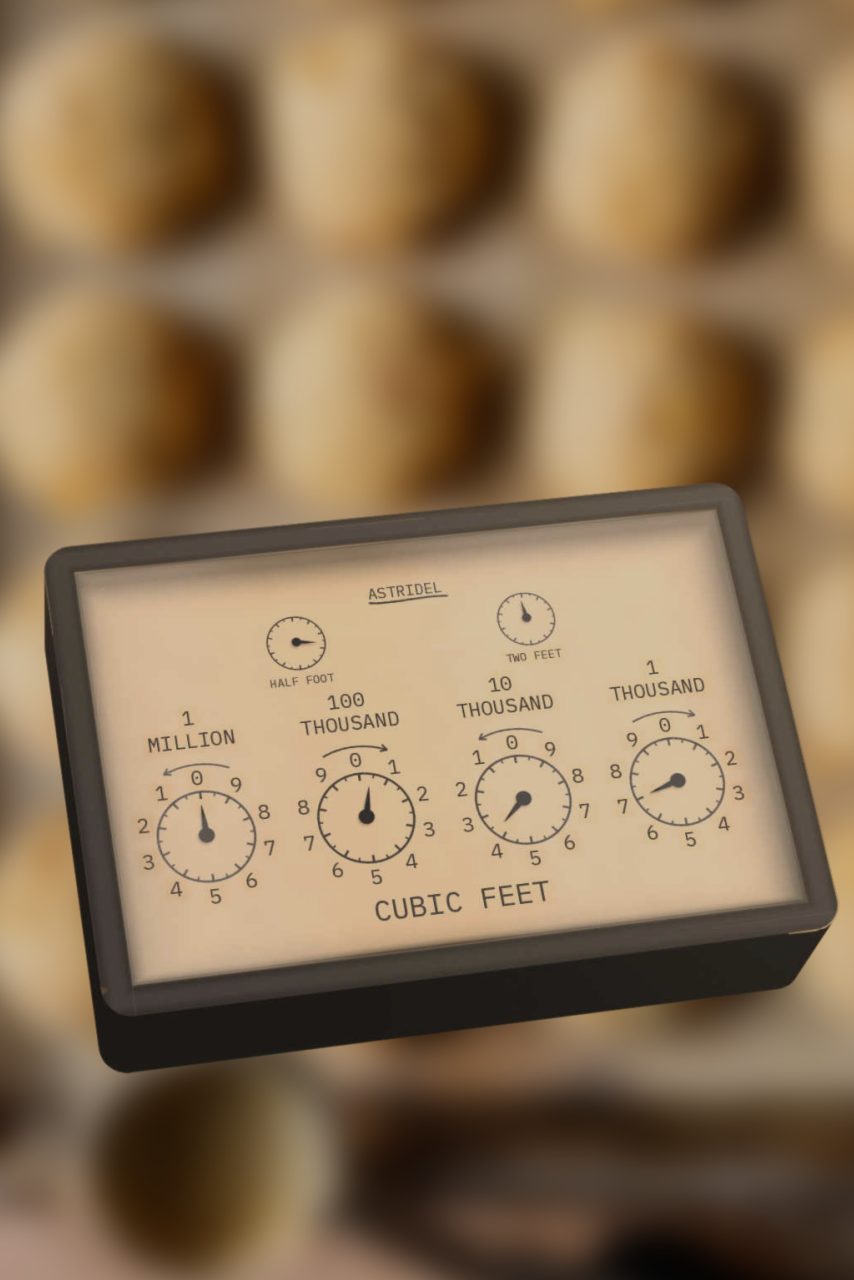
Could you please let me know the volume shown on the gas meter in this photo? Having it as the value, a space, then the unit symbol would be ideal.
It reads 3700 ft³
